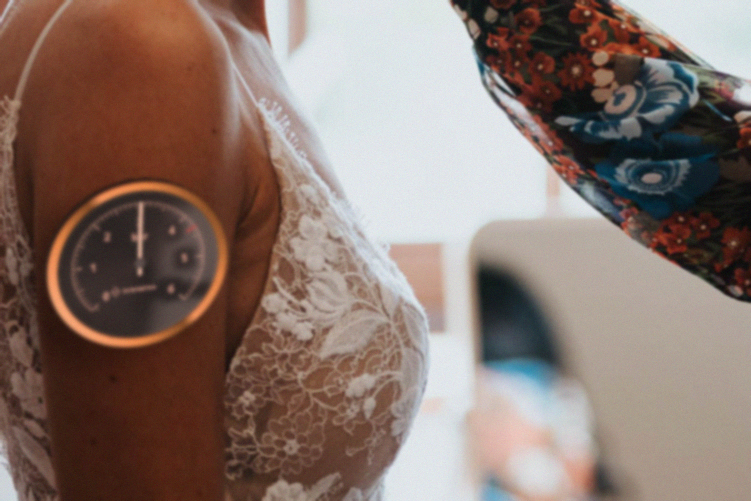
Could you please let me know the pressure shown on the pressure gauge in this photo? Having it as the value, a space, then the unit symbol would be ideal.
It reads 3 bar
